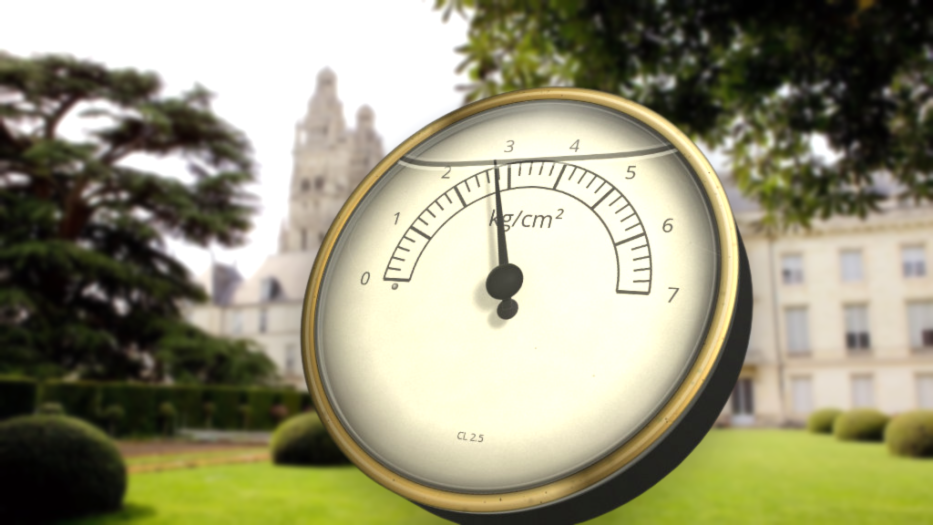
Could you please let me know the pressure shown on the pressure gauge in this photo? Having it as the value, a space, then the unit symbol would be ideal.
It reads 2.8 kg/cm²
